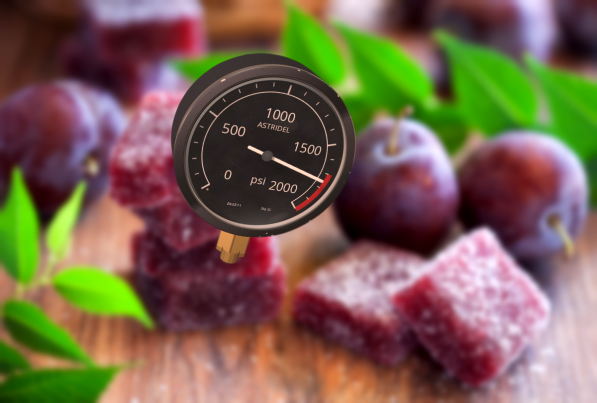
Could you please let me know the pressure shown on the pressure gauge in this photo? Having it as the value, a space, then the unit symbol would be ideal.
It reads 1750 psi
